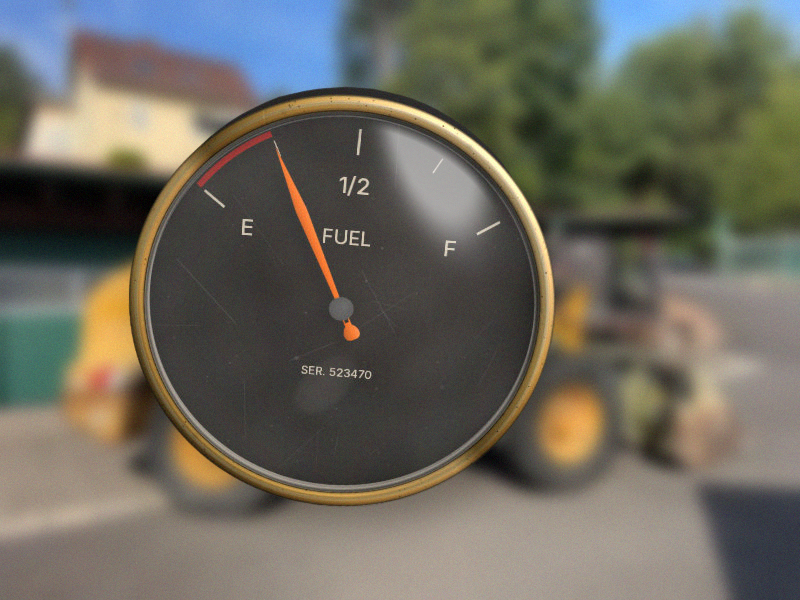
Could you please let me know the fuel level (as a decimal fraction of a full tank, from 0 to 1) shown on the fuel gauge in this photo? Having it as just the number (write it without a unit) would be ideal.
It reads 0.25
